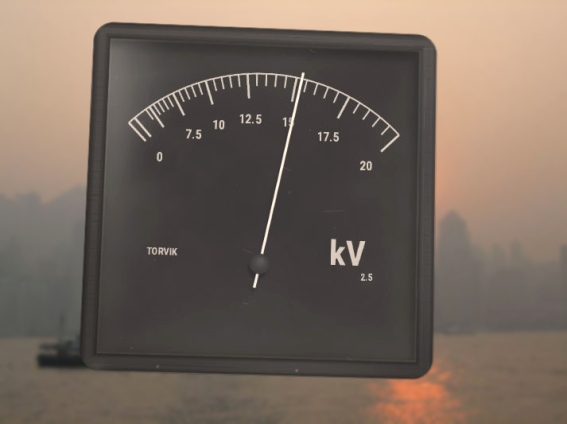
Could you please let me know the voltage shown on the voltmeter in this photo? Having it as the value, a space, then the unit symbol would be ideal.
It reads 15.25 kV
